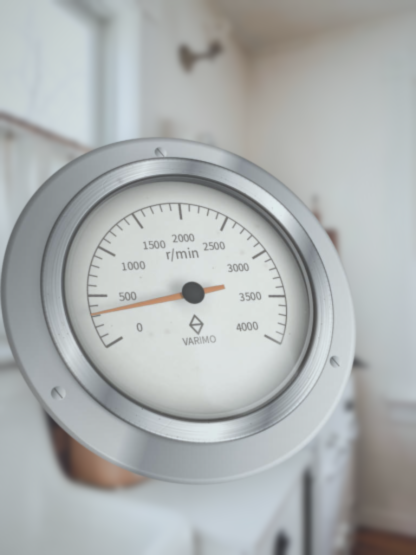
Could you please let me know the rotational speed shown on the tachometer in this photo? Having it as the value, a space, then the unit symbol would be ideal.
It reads 300 rpm
